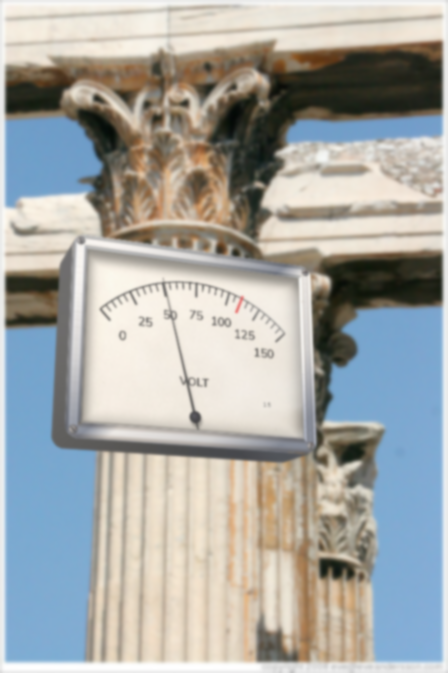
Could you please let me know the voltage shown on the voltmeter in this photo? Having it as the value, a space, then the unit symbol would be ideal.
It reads 50 V
